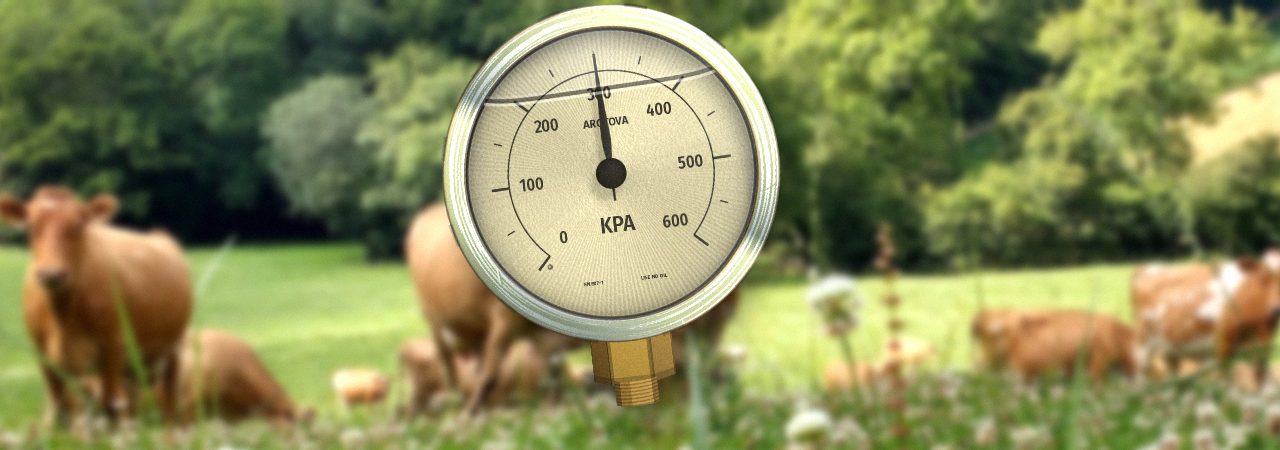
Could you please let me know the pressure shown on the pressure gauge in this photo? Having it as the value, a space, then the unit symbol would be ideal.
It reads 300 kPa
